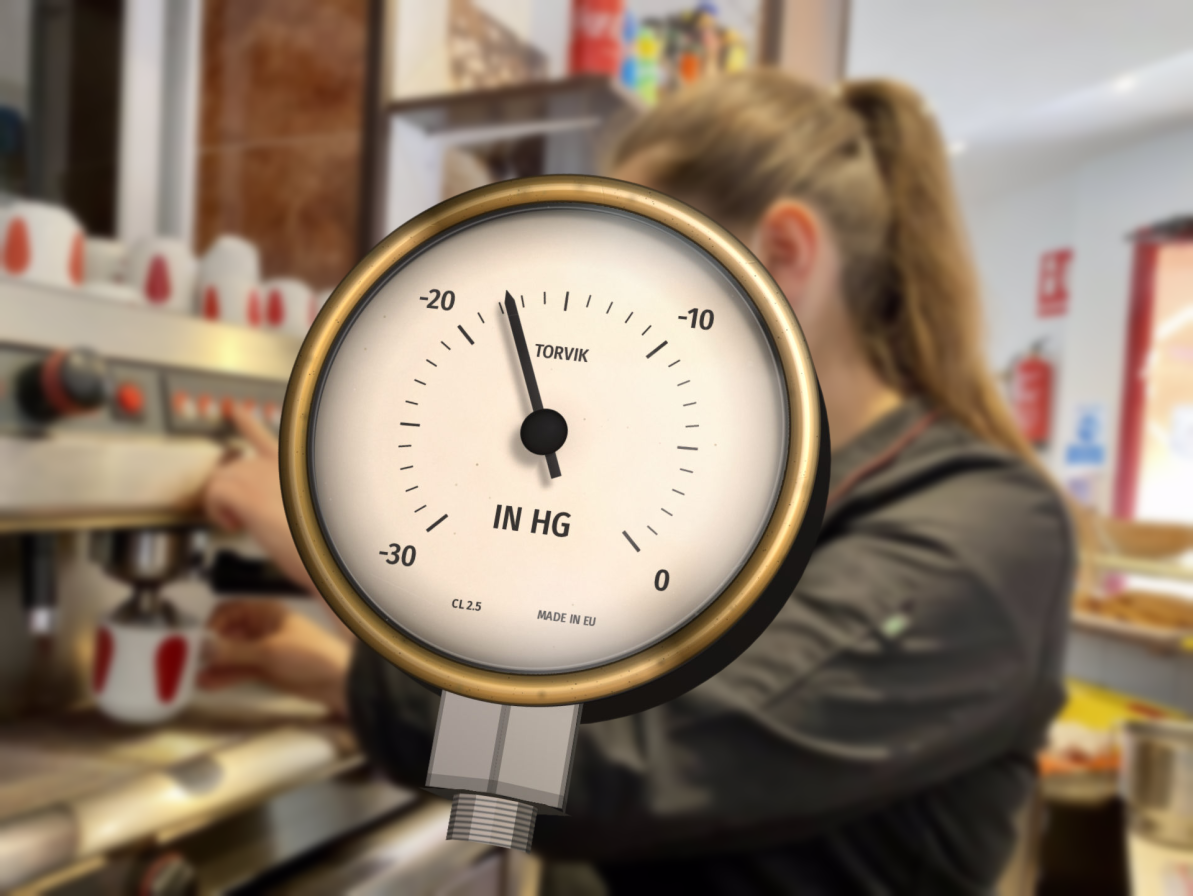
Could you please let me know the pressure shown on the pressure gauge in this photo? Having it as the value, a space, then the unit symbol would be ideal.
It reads -17.5 inHg
